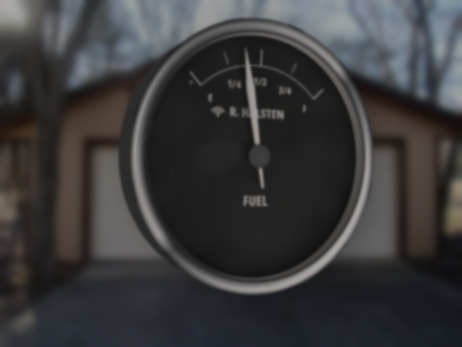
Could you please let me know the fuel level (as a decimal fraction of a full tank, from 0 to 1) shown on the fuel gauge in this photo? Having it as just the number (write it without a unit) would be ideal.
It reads 0.375
